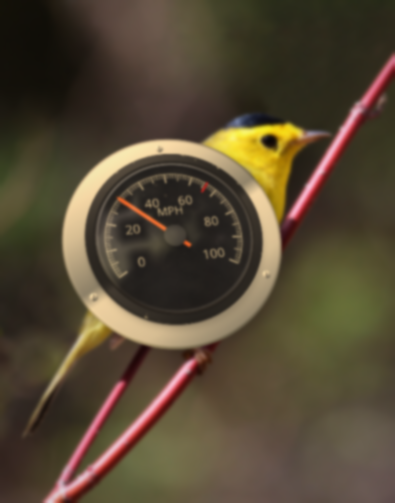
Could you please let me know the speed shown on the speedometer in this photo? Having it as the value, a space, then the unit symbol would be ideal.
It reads 30 mph
